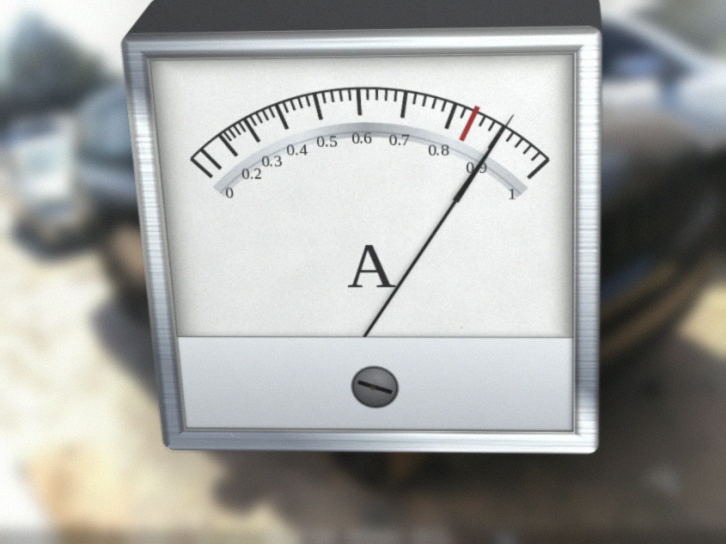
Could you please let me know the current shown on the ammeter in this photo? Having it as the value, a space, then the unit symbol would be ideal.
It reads 0.9 A
